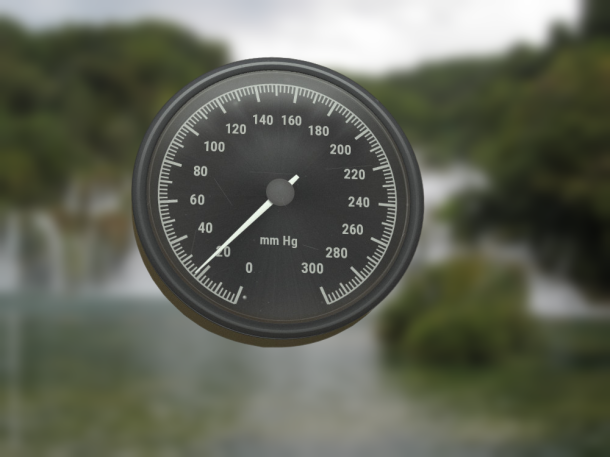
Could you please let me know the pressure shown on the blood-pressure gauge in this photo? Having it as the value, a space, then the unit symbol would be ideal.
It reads 22 mmHg
